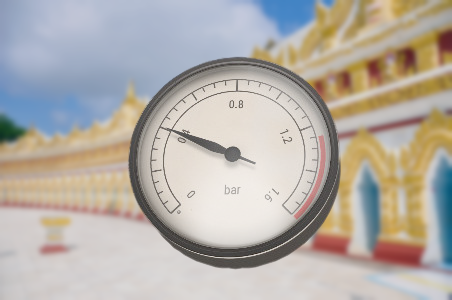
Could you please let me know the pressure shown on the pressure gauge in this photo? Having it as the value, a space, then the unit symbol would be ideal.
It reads 0.4 bar
